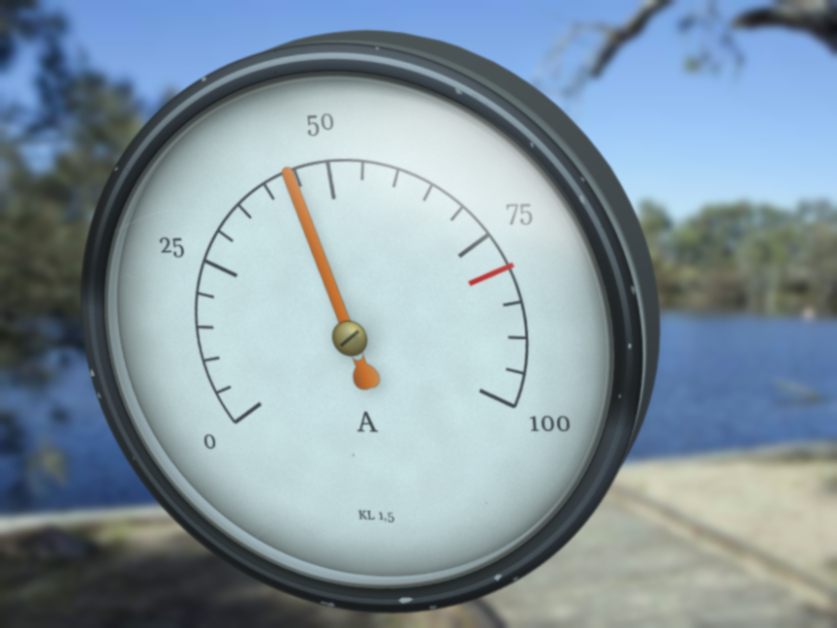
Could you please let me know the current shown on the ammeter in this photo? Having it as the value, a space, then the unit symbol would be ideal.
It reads 45 A
